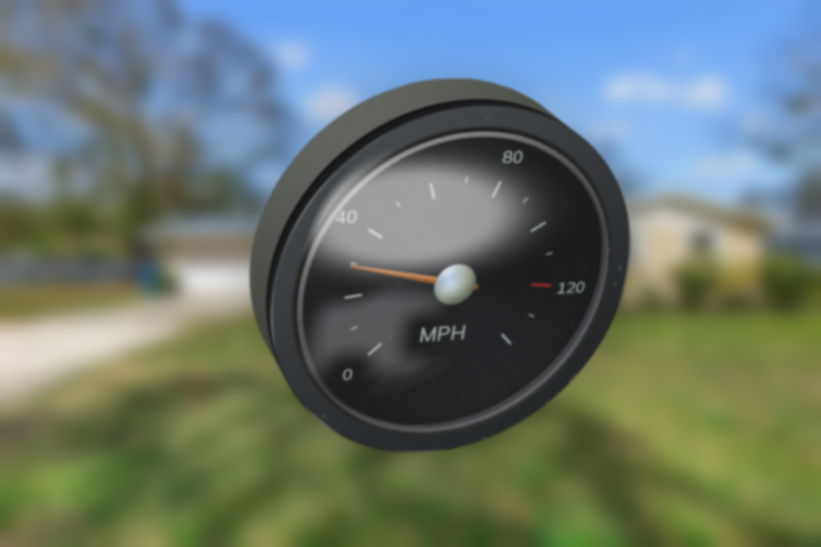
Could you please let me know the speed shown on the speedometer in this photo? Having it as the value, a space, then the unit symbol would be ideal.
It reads 30 mph
